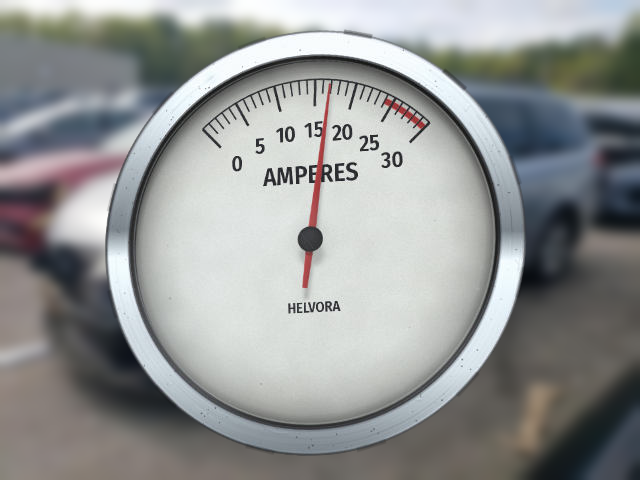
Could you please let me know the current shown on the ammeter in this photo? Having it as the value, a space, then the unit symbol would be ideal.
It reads 17 A
